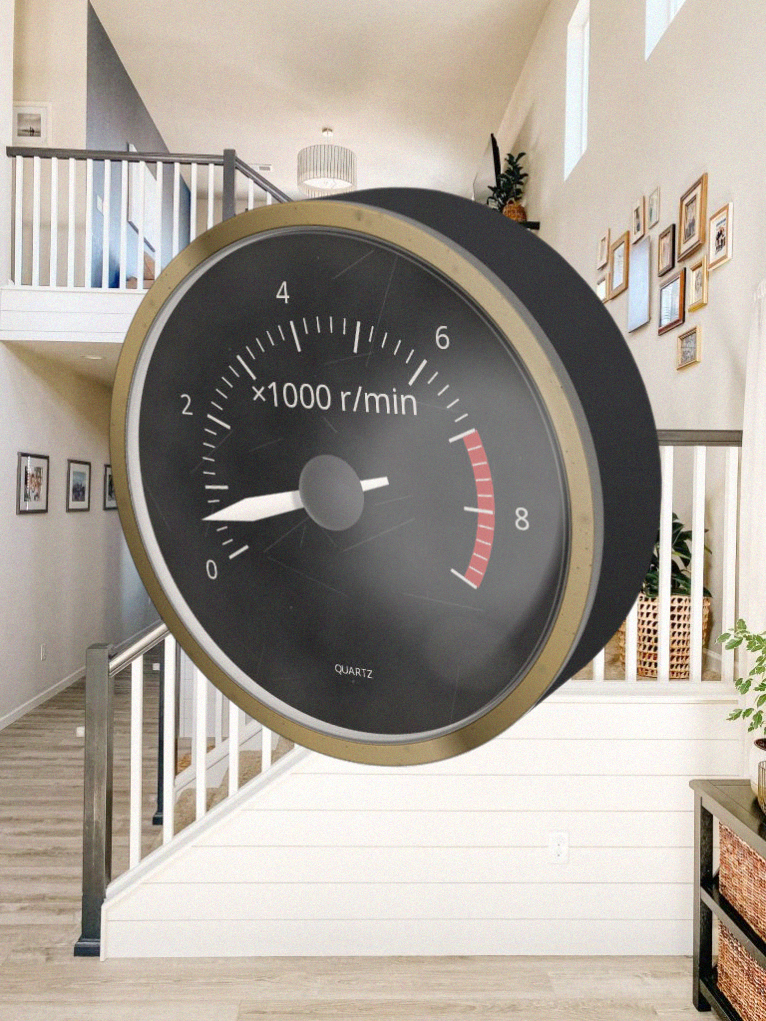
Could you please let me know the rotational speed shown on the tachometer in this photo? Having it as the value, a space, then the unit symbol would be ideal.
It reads 600 rpm
